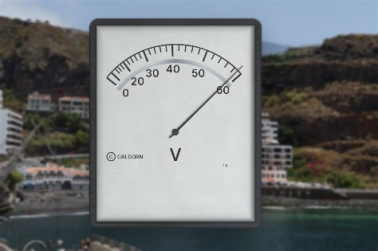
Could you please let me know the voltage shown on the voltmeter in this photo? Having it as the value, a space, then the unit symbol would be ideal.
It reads 59 V
